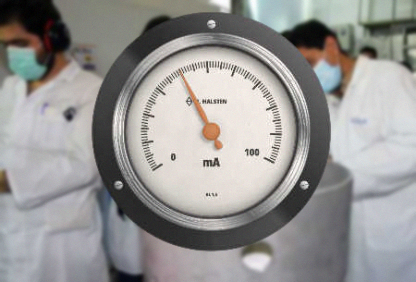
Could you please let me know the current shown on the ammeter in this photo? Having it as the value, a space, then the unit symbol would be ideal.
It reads 40 mA
